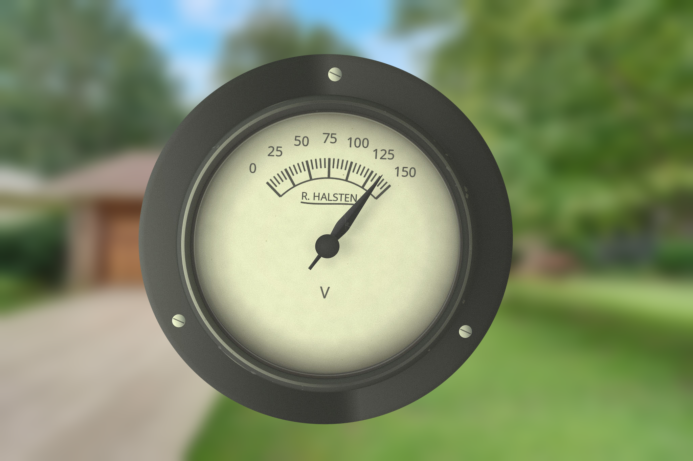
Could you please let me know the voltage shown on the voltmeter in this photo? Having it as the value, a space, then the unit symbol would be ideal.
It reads 135 V
